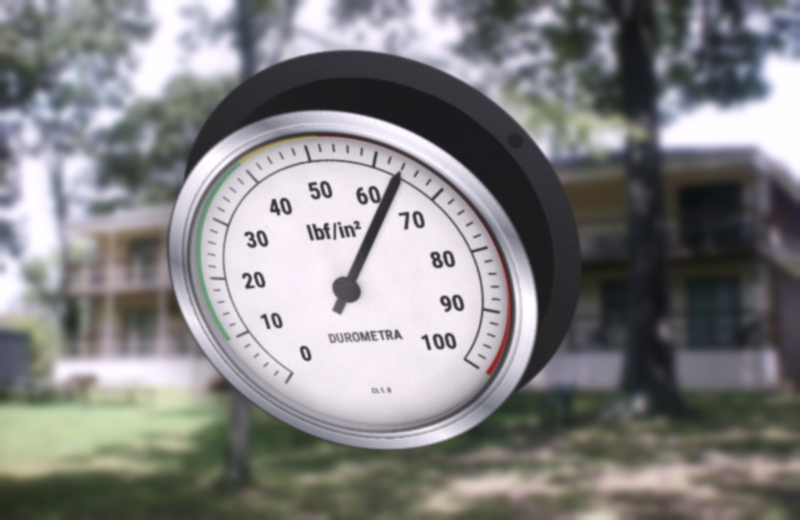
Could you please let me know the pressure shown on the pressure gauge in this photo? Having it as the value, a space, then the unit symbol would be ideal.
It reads 64 psi
